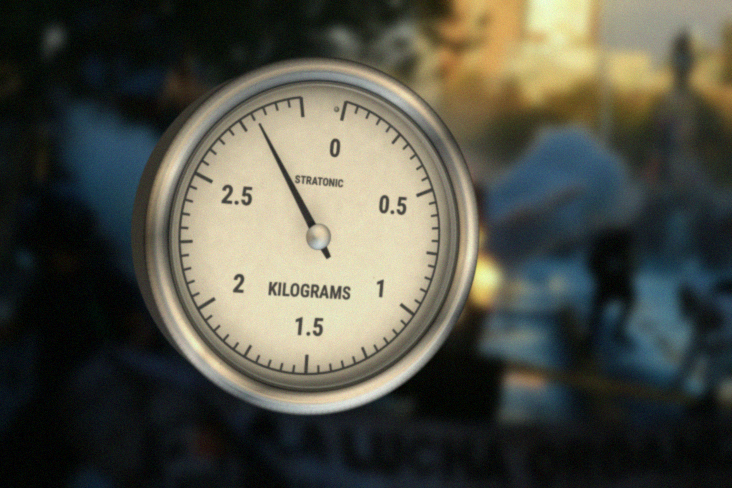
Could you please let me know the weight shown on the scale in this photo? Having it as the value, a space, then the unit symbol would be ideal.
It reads 2.8 kg
